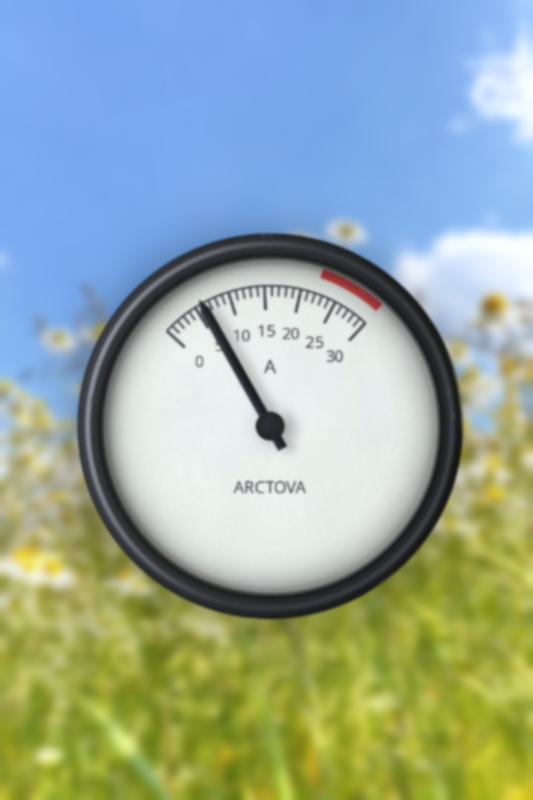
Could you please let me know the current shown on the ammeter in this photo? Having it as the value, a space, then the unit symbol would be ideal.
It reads 6 A
